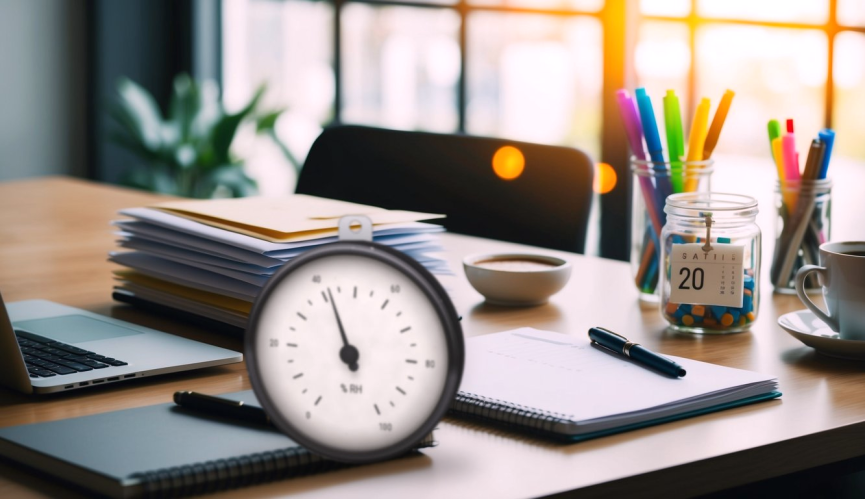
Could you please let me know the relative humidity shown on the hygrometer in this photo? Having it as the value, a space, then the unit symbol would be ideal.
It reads 42.5 %
